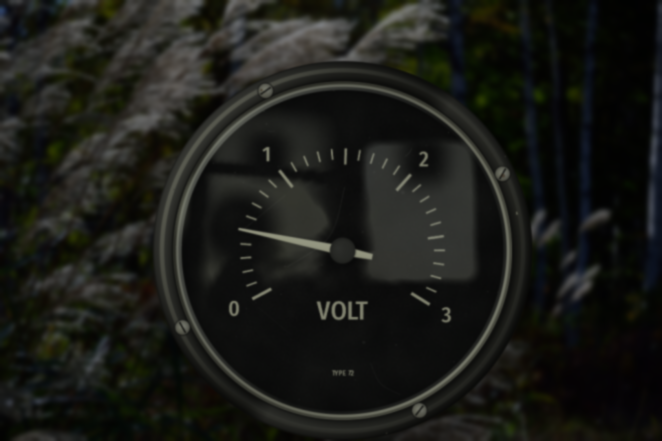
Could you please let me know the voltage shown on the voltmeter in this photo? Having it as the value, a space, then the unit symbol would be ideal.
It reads 0.5 V
